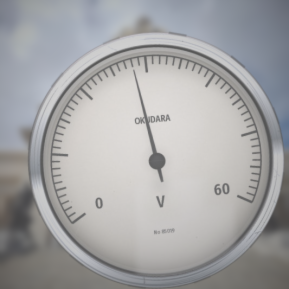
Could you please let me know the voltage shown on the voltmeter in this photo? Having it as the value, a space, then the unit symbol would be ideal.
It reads 28 V
